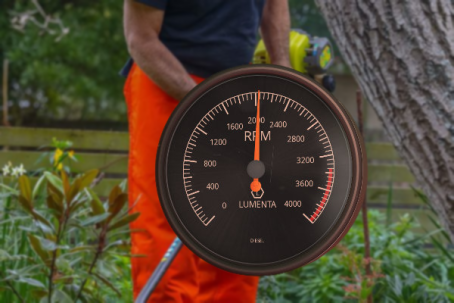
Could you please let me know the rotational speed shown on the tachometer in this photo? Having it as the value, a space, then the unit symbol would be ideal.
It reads 2050 rpm
